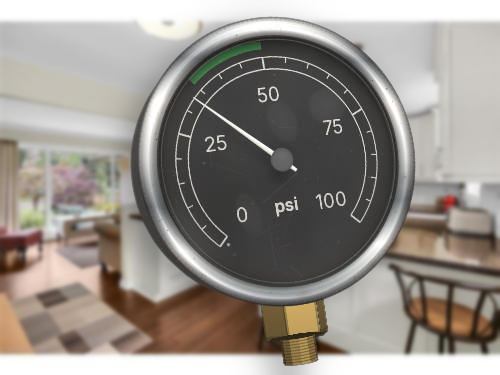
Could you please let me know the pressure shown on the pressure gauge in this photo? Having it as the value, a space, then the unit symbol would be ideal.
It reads 32.5 psi
